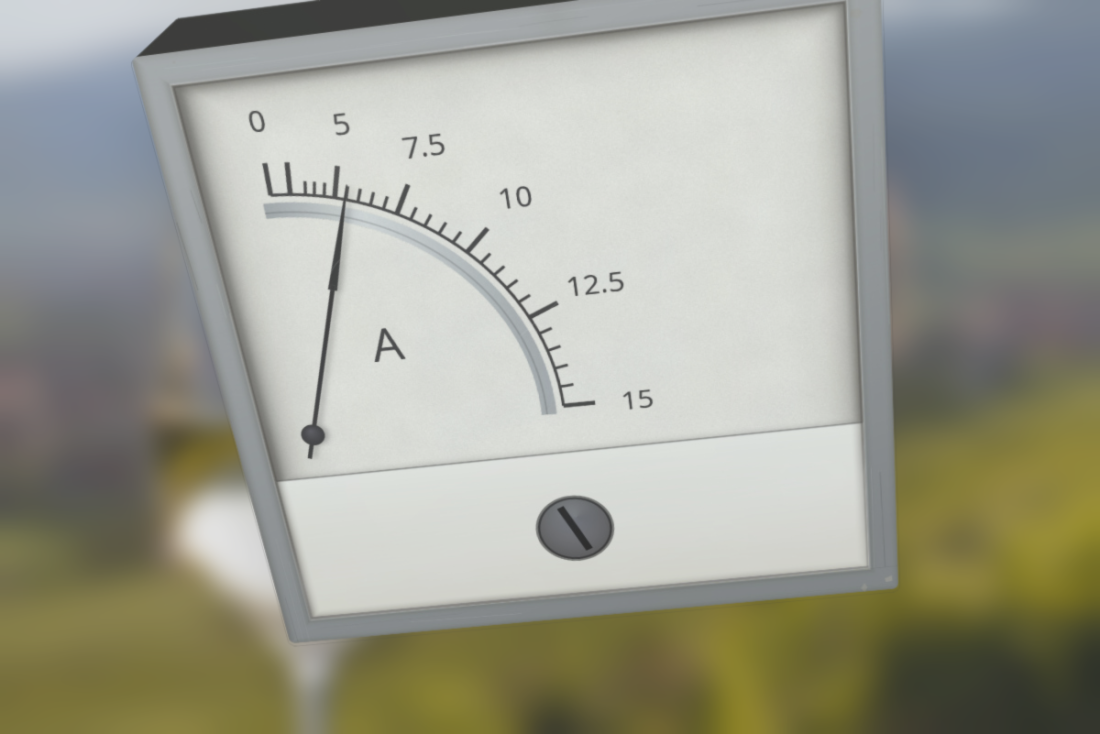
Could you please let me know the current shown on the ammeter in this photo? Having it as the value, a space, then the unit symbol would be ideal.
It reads 5.5 A
